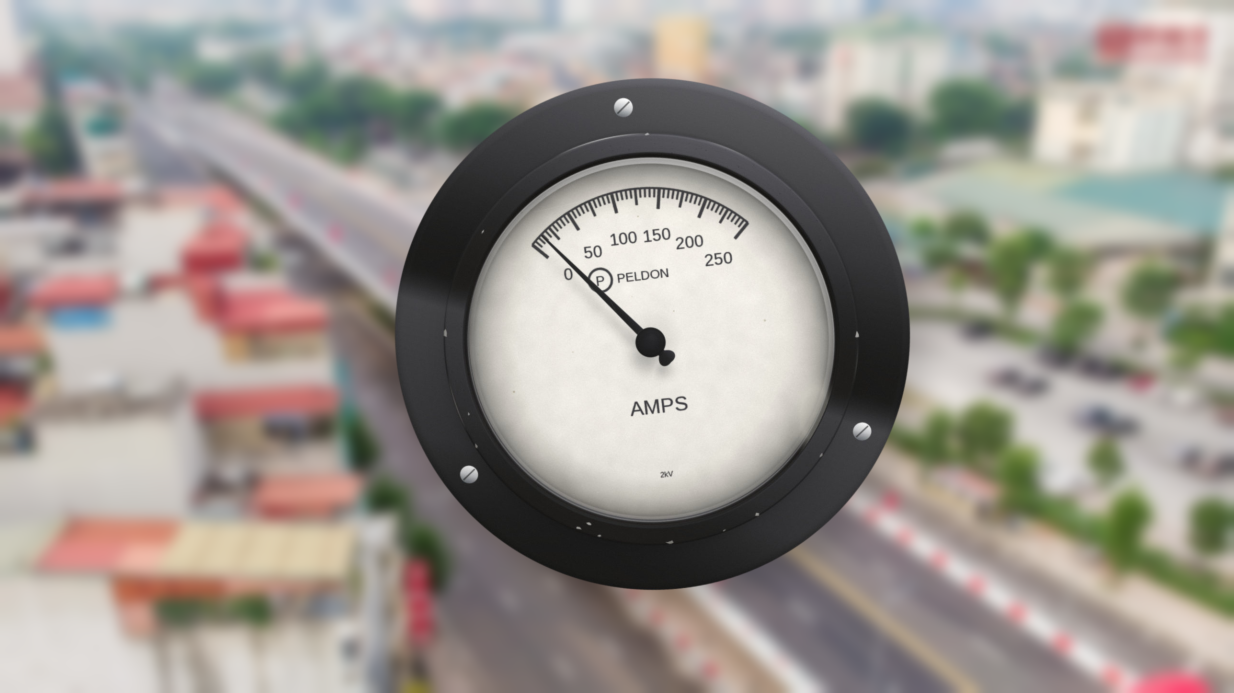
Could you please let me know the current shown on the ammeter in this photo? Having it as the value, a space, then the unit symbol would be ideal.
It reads 15 A
